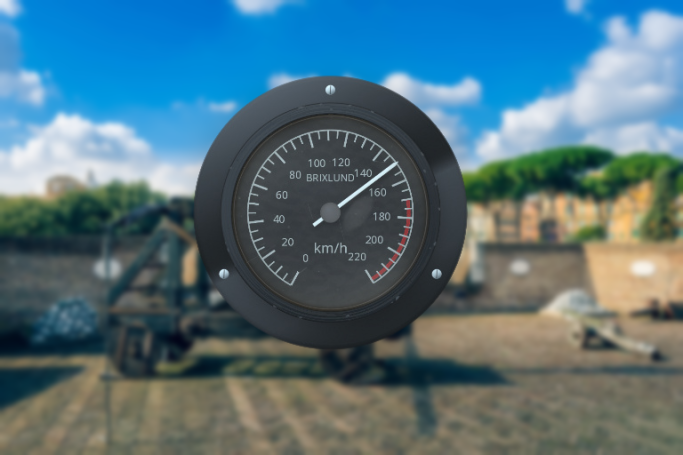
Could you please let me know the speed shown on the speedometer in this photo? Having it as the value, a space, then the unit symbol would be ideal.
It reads 150 km/h
